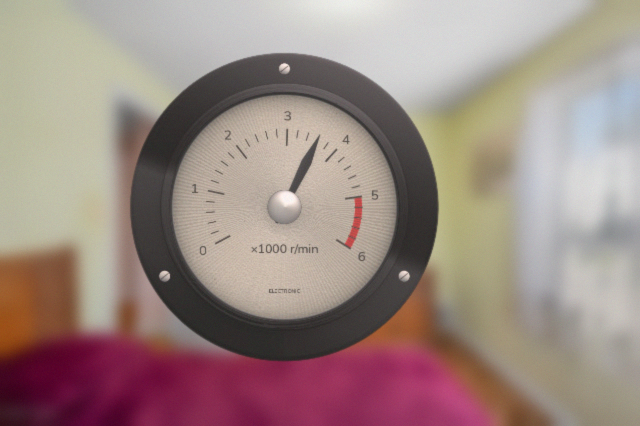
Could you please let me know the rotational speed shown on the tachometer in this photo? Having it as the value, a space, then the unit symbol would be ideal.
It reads 3600 rpm
